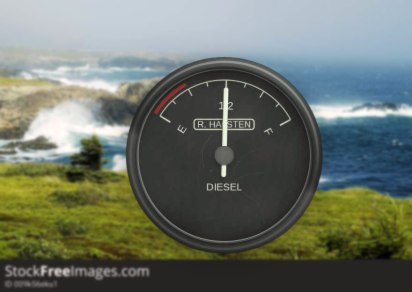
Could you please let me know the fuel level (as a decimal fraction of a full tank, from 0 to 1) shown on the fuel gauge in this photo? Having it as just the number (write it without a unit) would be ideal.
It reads 0.5
